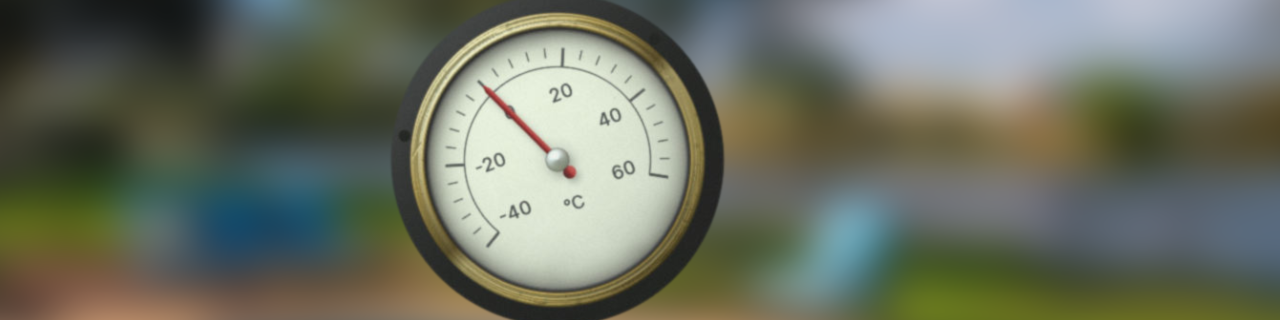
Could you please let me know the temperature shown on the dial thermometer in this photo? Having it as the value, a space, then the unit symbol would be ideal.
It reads 0 °C
